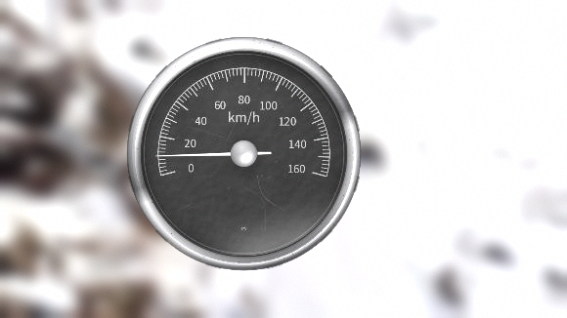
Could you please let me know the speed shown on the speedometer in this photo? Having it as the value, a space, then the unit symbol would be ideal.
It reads 10 km/h
